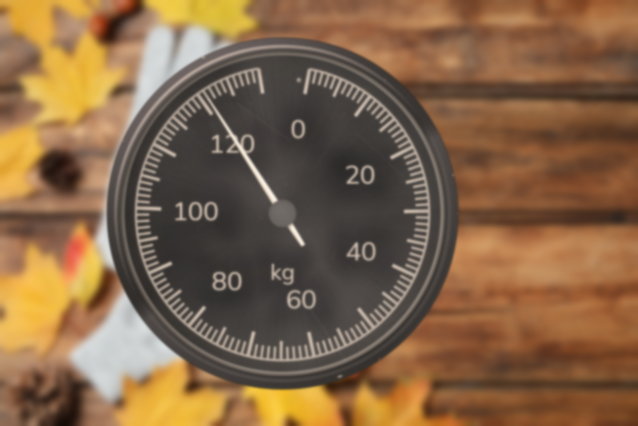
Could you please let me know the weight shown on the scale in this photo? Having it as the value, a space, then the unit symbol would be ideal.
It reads 121 kg
